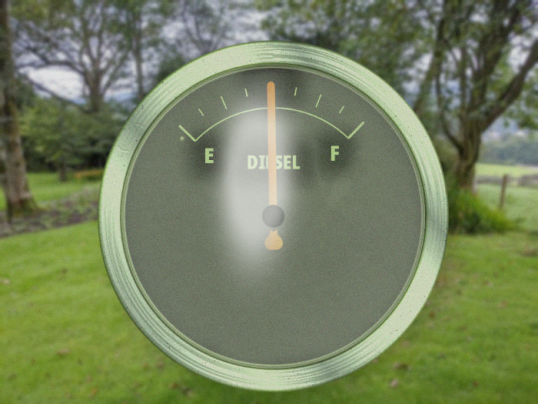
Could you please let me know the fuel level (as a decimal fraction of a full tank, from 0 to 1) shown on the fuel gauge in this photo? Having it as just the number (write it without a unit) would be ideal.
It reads 0.5
